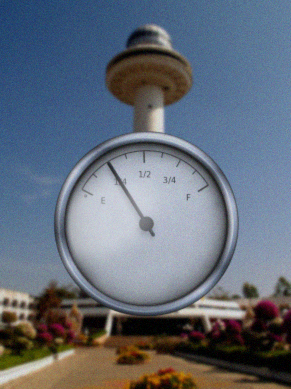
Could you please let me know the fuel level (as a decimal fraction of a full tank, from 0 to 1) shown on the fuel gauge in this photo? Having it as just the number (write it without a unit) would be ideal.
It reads 0.25
